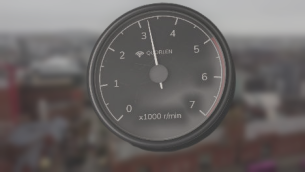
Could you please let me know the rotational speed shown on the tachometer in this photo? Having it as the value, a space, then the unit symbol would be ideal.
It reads 3250 rpm
